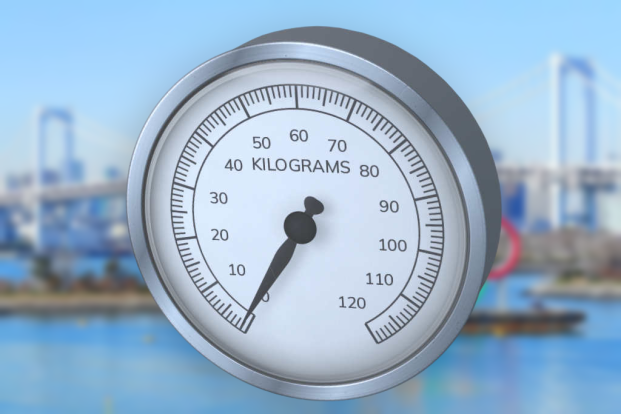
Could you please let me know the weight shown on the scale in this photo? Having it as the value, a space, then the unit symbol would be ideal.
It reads 1 kg
